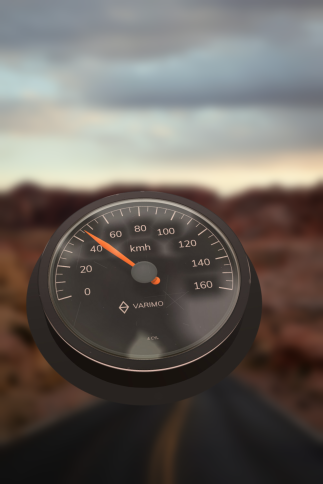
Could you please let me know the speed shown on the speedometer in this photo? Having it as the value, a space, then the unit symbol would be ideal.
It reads 45 km/h
